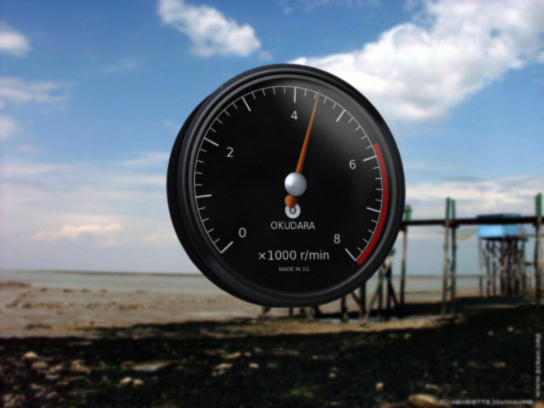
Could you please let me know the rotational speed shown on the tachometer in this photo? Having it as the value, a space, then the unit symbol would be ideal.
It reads 4400 rpm
